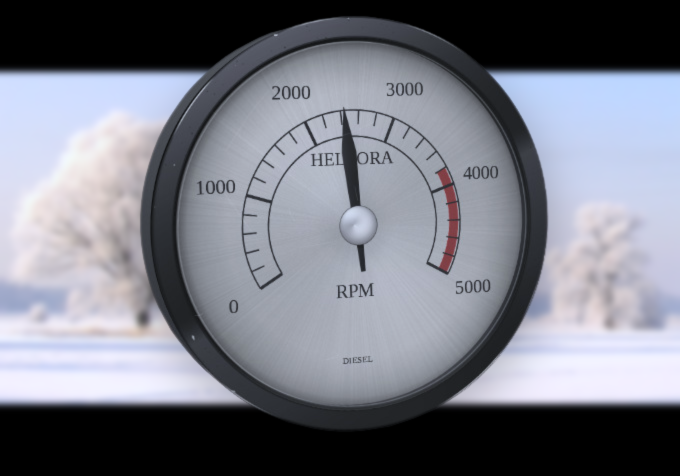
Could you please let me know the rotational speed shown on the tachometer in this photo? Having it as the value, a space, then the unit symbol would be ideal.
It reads 2400 rpm
